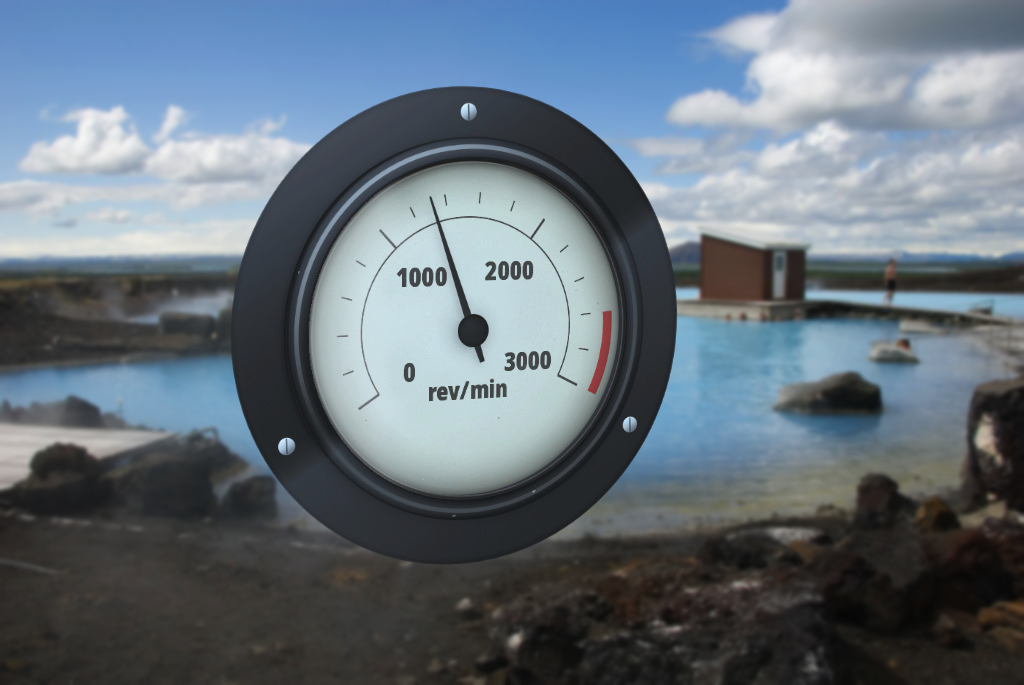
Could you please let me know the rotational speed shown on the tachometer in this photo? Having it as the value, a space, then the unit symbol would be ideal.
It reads 1300 rpm
